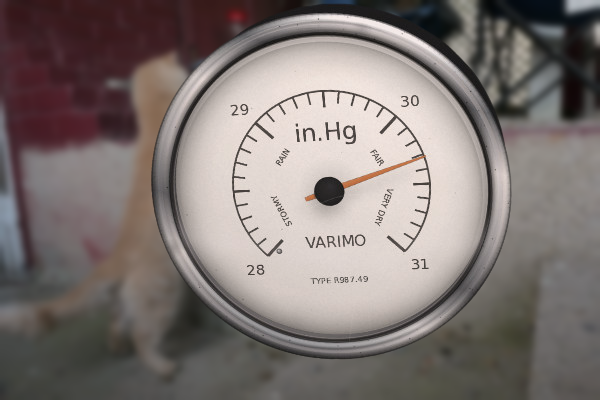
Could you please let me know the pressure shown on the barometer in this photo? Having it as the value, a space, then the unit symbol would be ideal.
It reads 30.3 inHg
